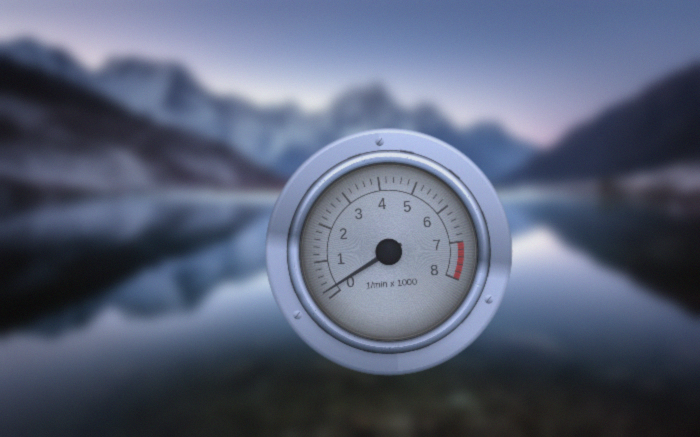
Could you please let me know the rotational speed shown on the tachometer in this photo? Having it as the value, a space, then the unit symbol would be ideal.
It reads 200 rpm
